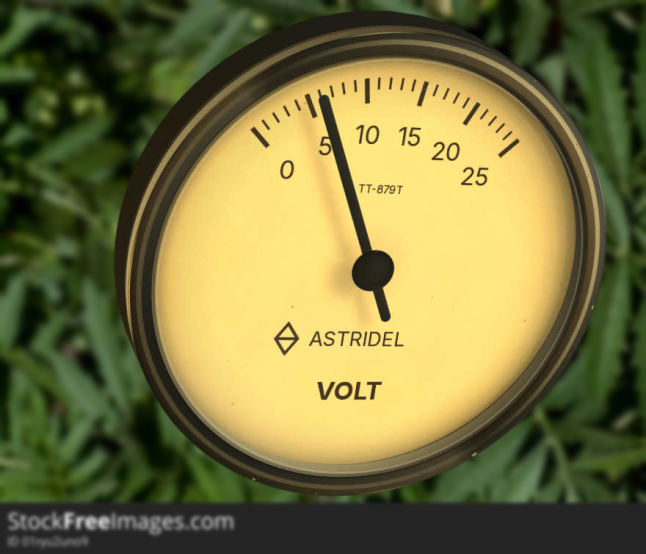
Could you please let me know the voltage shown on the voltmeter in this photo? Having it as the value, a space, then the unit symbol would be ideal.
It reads 6 V
